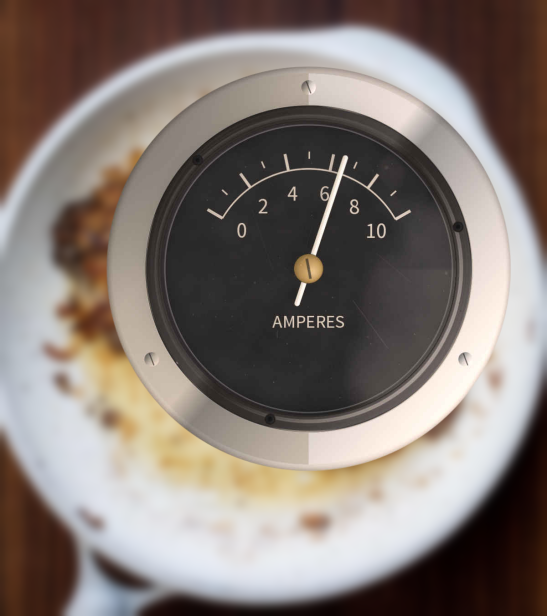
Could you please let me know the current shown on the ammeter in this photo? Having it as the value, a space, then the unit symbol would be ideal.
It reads 6.5 A
